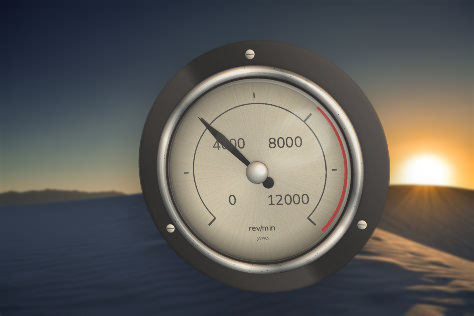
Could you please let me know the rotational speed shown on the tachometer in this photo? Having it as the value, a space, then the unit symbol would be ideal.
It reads 4000 rpm
